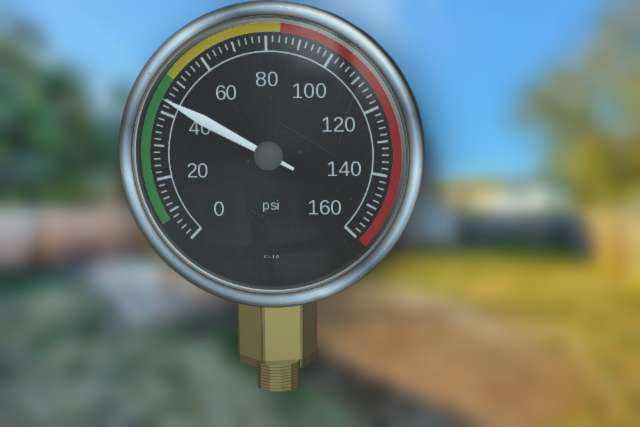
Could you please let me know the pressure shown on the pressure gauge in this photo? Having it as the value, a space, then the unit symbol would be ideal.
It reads 44 psi
